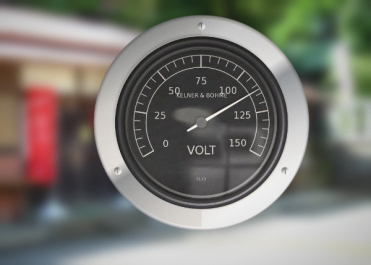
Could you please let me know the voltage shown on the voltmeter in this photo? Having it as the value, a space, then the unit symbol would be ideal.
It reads 112.5 V
